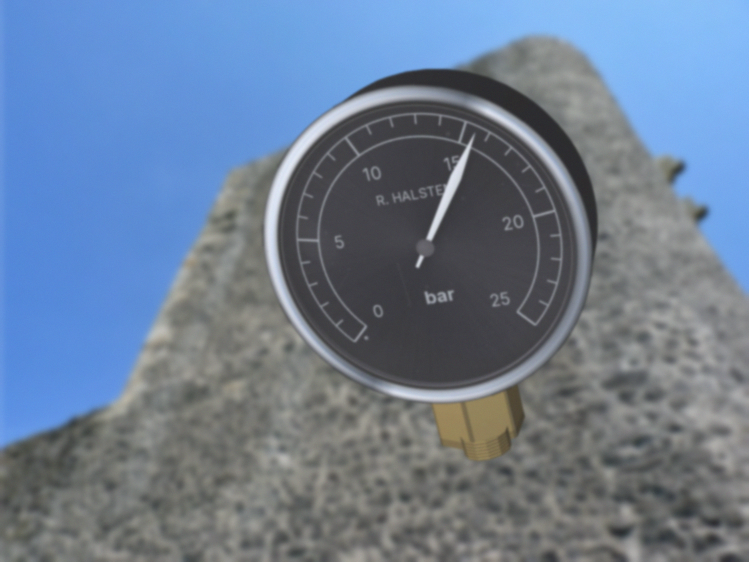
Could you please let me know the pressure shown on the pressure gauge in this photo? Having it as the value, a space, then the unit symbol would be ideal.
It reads 15.5 bar
